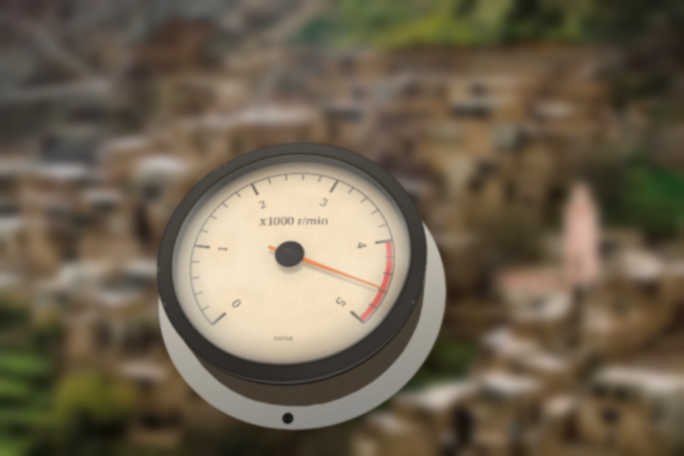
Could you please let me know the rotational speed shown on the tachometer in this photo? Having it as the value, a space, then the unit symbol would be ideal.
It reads 4600 rpm
